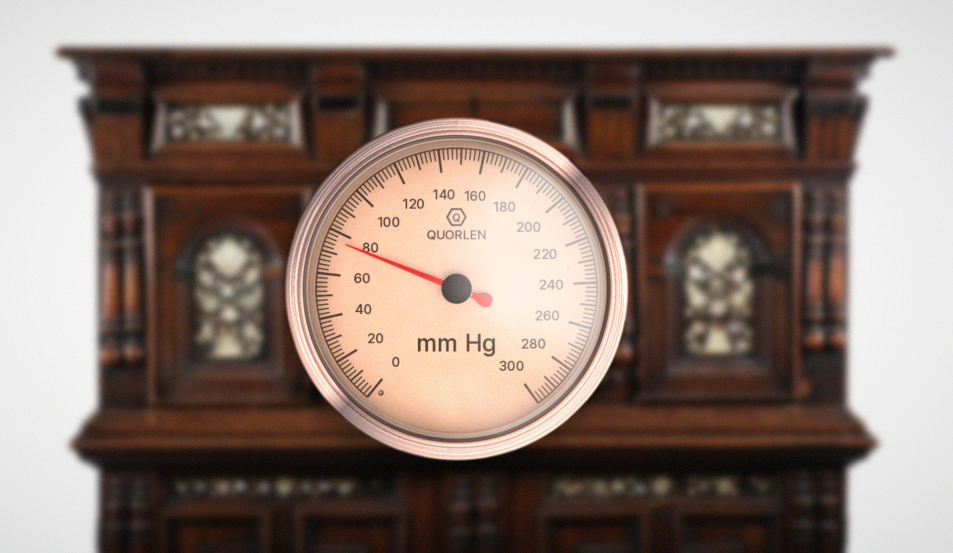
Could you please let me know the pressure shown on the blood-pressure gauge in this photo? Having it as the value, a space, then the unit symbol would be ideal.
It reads 76 mmHg
